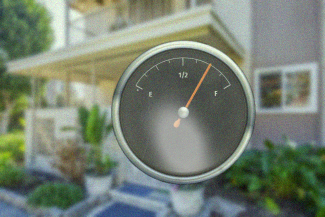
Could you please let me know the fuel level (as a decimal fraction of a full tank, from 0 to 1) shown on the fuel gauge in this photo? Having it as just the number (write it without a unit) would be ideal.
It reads 0.75
